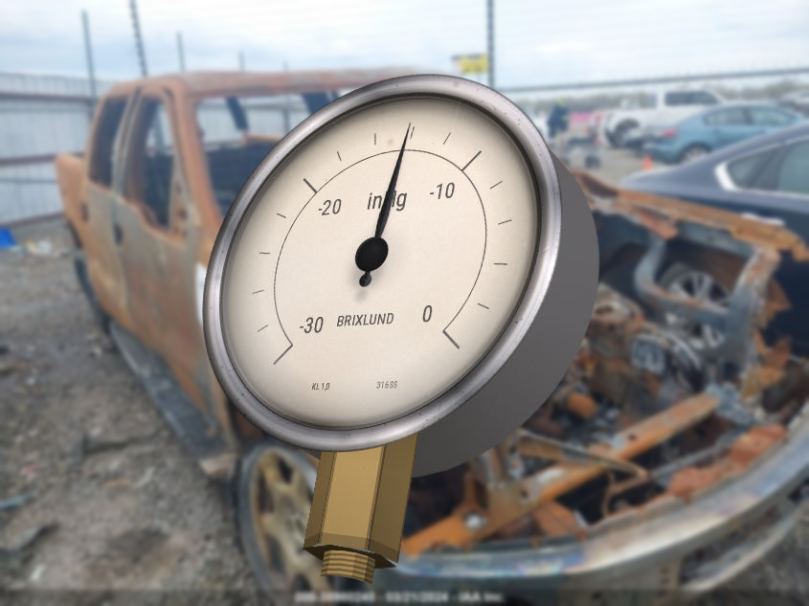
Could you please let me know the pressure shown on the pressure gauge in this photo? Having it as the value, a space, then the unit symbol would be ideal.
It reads -14 inHg
